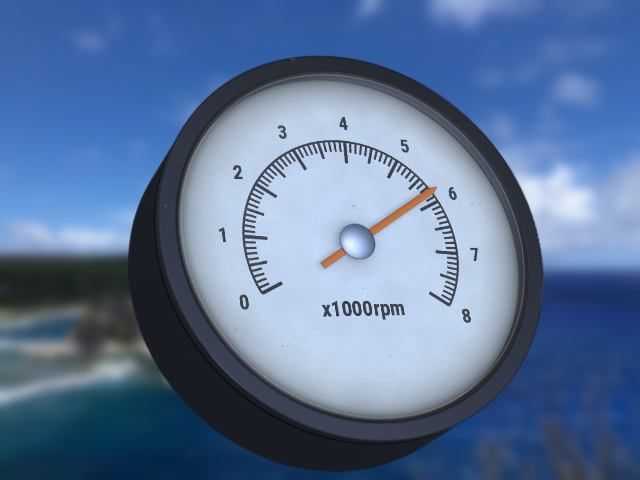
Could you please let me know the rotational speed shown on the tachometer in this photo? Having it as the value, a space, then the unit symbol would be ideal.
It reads 5800 rpm
